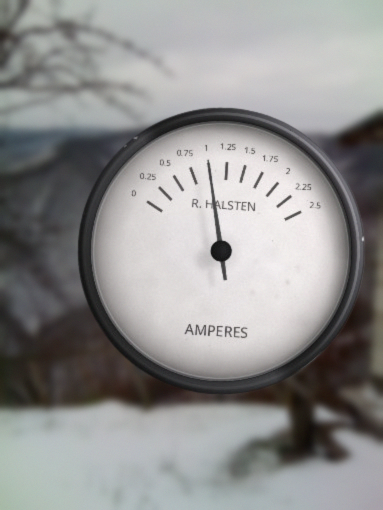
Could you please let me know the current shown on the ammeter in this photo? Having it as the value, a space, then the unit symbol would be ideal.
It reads 1 A
